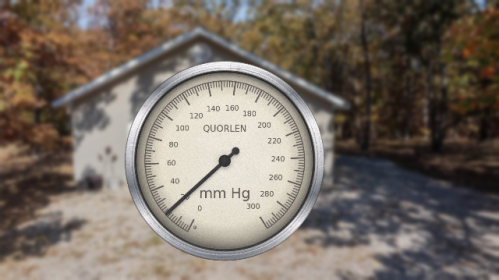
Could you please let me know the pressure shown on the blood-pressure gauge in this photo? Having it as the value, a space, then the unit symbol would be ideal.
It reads 20 mmHg
